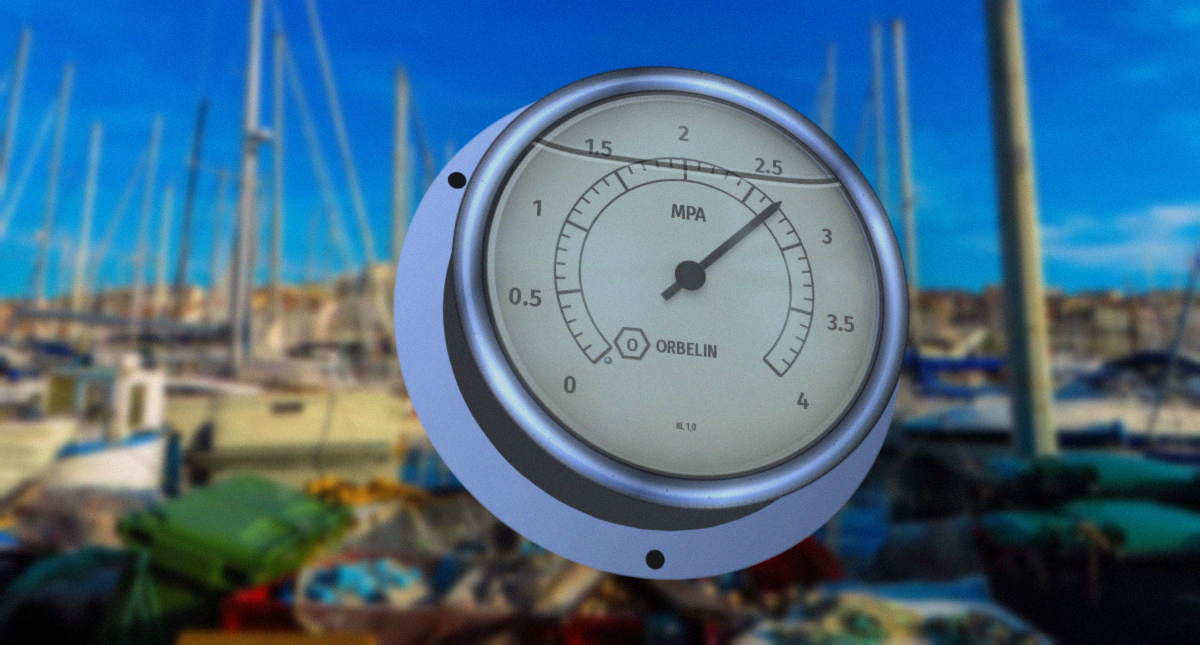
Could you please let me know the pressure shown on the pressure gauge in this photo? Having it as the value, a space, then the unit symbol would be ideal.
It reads 2.7 MPa
